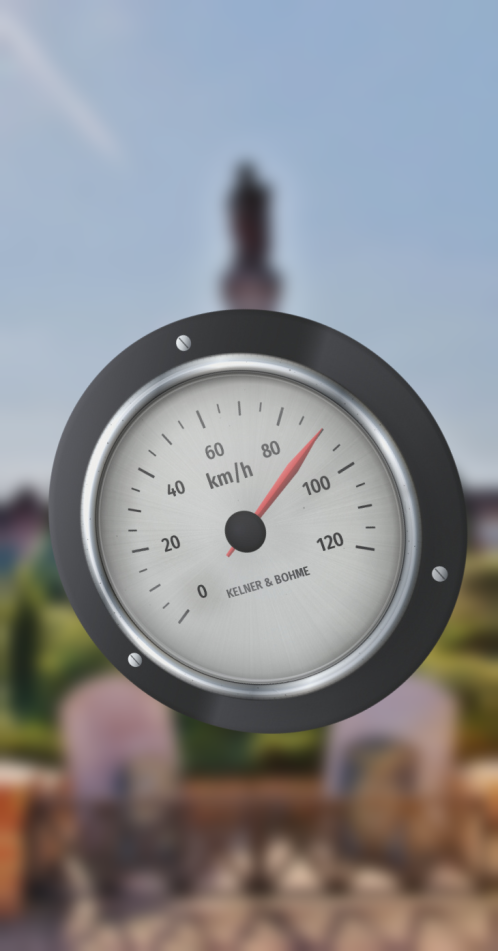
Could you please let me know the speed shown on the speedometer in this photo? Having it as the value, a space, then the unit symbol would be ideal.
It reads 90 km/h
